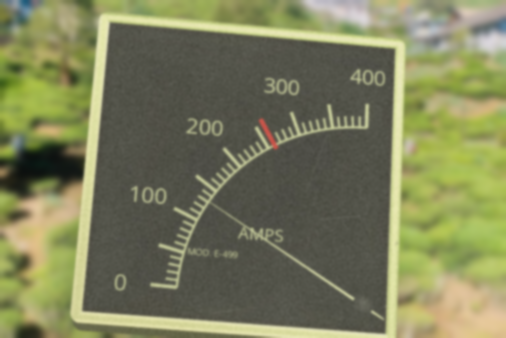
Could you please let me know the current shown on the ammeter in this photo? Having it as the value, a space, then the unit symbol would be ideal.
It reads 130 A
